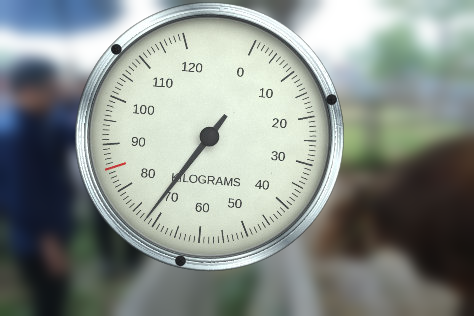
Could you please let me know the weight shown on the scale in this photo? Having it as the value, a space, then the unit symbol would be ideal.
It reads 72 kg
